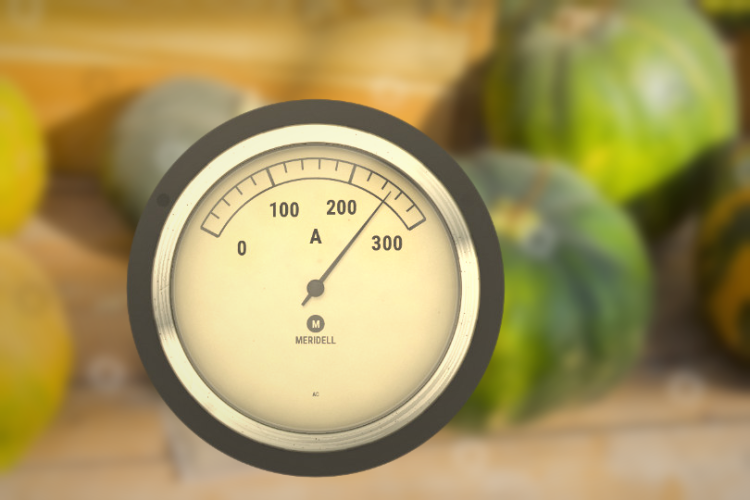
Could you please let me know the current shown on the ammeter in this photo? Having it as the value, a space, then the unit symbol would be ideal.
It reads 250 A
